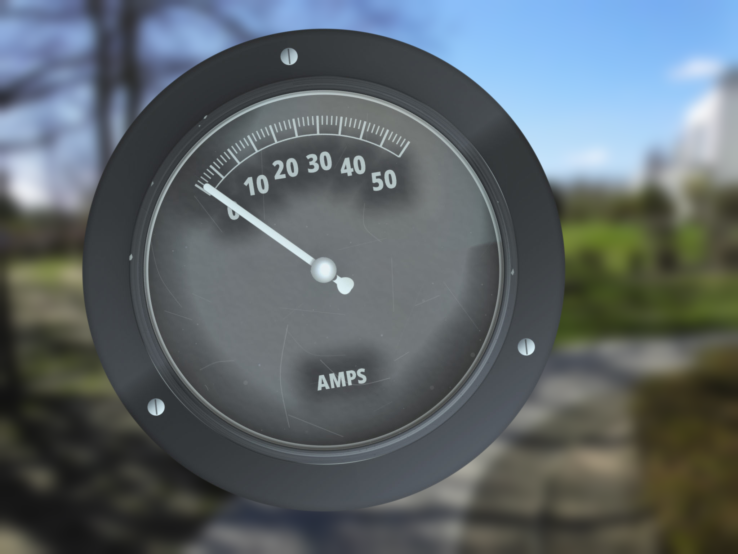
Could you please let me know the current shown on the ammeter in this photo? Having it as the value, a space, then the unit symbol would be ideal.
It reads 1 A
